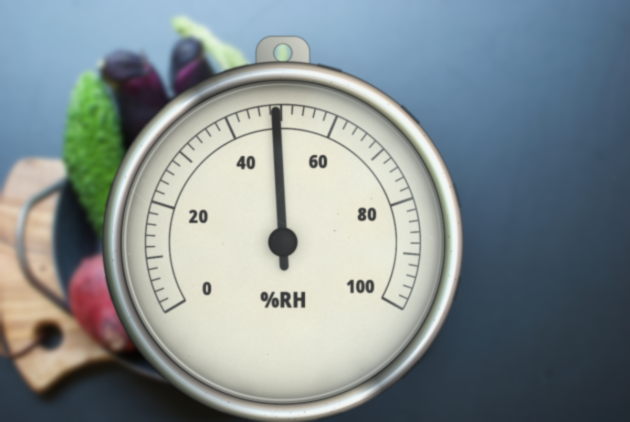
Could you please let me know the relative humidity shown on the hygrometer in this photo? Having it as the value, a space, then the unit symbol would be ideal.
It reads 49 %
